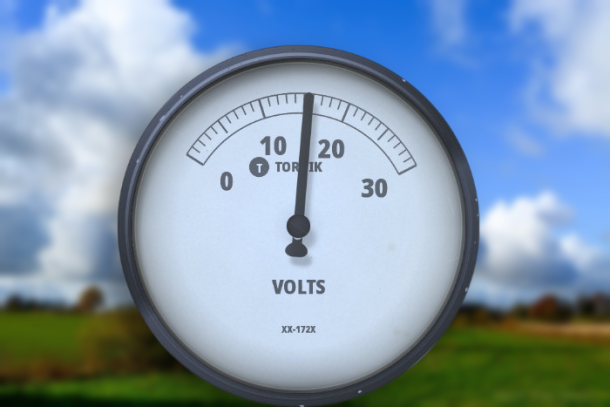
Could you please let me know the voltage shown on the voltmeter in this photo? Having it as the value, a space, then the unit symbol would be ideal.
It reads 15.5 V
